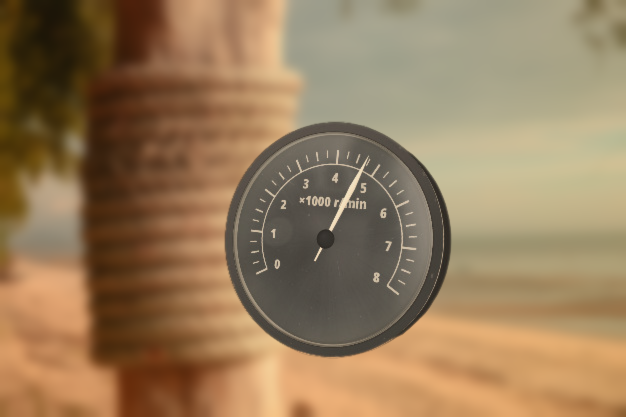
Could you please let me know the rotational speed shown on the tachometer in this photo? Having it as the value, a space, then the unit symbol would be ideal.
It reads 4750 rpm
